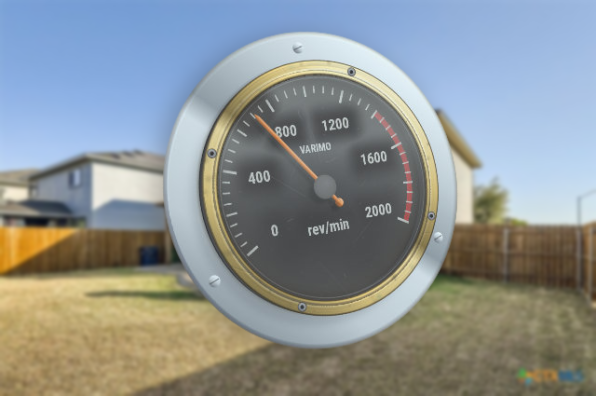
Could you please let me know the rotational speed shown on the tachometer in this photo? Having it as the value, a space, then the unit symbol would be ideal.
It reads 700 rpm
